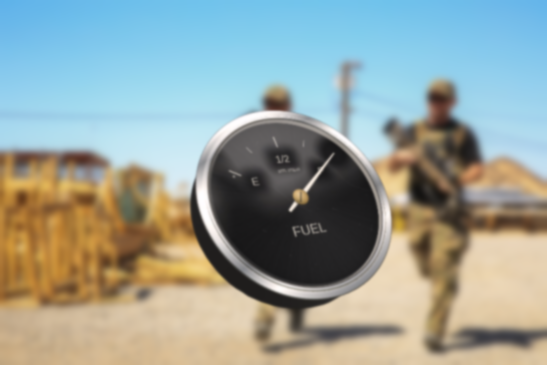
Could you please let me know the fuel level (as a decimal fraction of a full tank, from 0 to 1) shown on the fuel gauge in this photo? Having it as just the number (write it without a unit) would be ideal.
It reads 1
